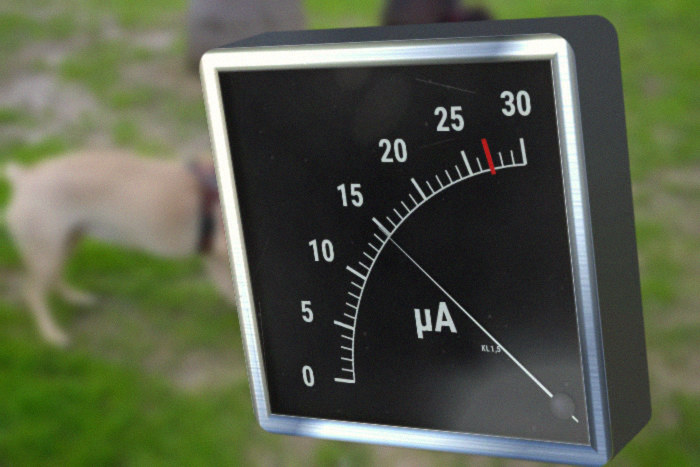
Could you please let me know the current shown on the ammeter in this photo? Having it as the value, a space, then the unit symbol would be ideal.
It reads 15 µA
